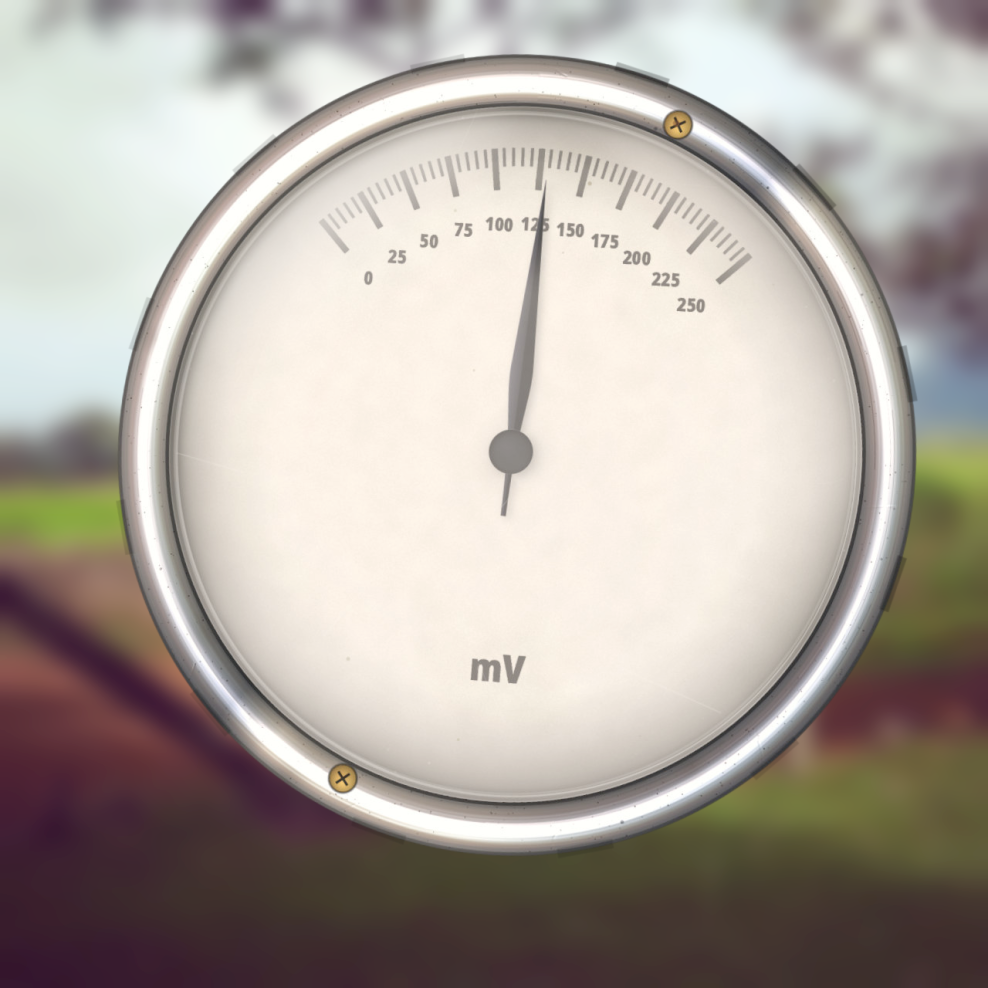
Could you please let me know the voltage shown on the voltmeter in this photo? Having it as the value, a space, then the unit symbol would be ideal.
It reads 130 mV
